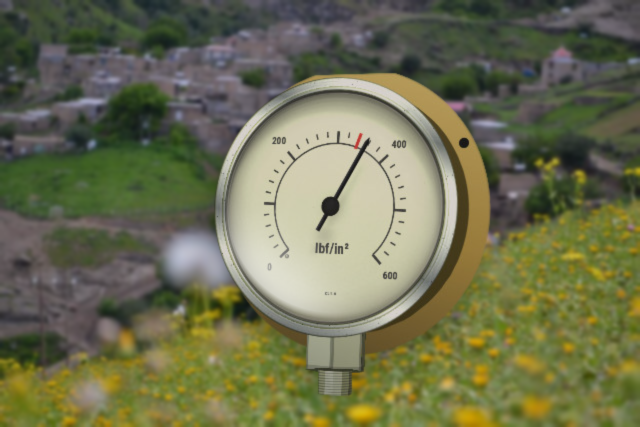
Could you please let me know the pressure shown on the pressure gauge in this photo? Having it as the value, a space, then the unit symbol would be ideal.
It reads 360 psi
